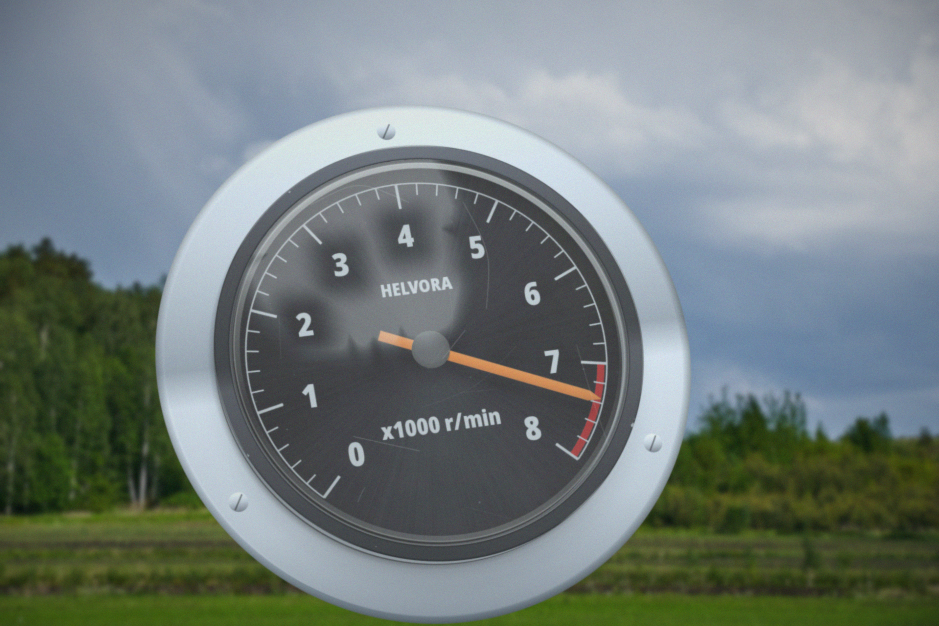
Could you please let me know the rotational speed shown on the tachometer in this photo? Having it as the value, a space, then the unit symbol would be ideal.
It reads 7400 rpm
